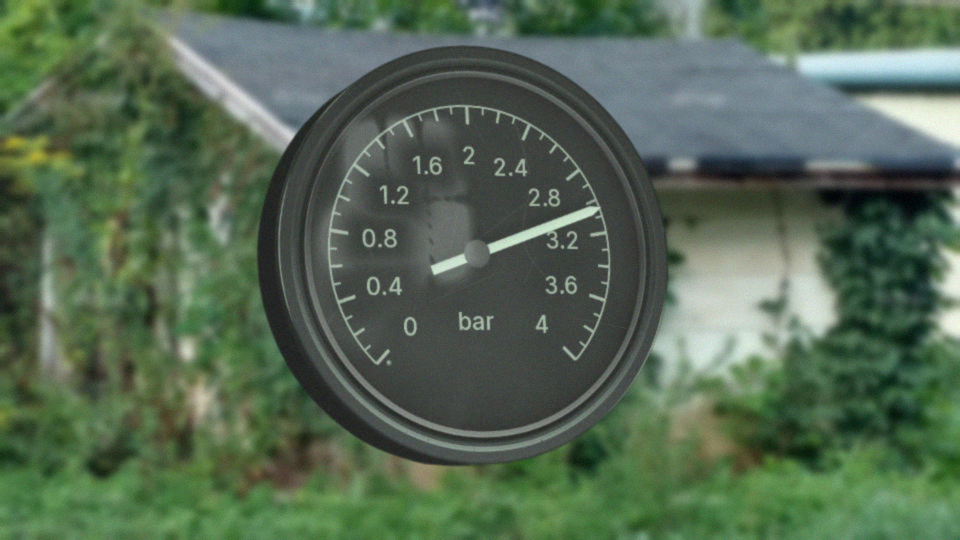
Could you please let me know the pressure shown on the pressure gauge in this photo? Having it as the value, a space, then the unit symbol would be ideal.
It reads 3.05 bar
